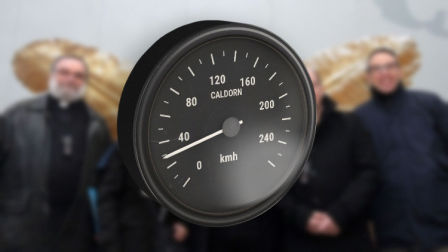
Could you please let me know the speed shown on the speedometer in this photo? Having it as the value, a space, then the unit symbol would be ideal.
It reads 30 km/h
